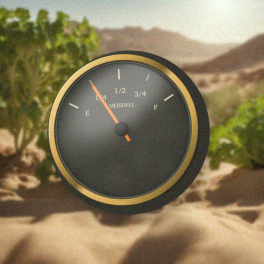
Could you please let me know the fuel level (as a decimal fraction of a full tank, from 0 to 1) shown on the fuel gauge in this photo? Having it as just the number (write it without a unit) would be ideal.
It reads 0.25
